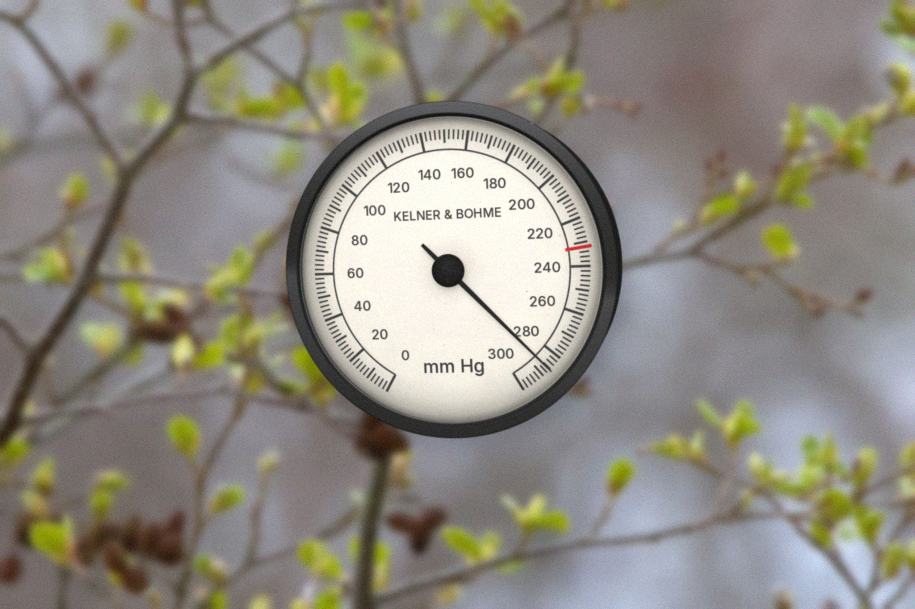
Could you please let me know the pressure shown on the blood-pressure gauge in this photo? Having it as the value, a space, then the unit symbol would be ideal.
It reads 286 mmHg
